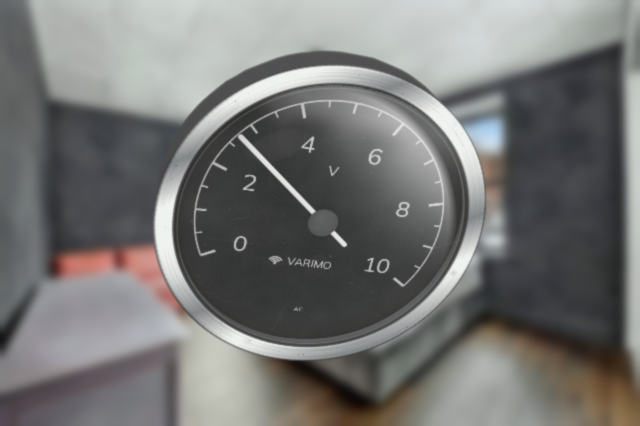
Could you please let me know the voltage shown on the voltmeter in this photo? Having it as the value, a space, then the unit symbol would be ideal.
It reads 2.75 V
